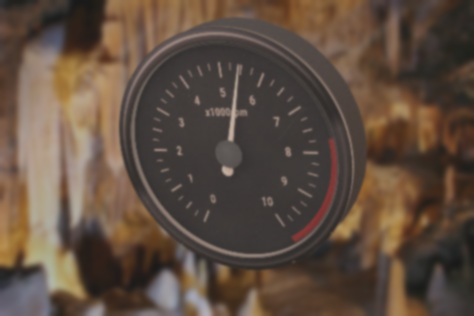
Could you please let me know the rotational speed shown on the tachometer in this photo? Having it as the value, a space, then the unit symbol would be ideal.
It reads 5500 rpm
